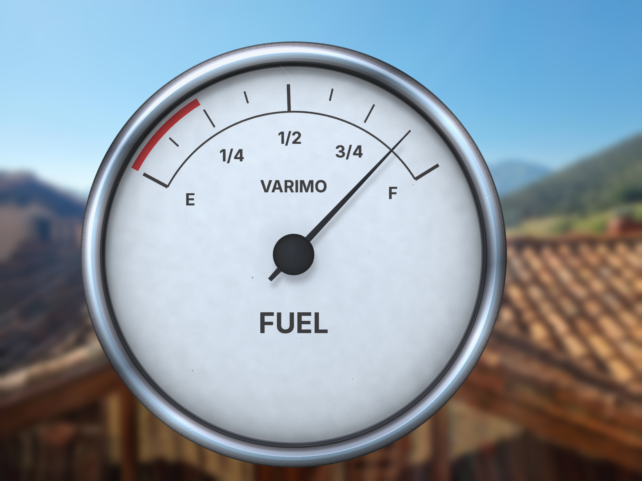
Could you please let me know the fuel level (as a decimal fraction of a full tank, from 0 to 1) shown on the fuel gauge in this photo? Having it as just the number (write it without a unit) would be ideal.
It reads 0.875
